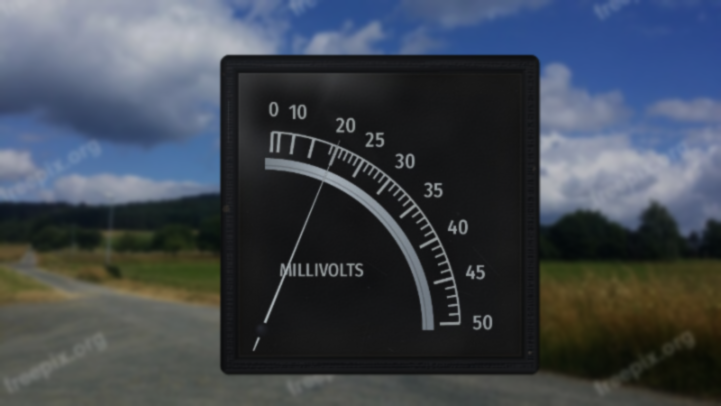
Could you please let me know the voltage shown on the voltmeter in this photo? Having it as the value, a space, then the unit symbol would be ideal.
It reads 20 mV
